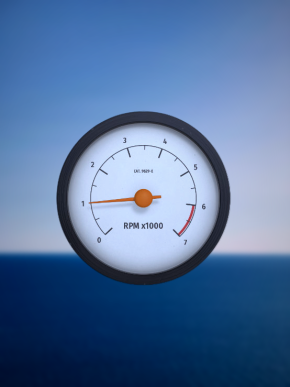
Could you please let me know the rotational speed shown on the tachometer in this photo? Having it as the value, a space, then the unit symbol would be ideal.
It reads 1000 rpm
